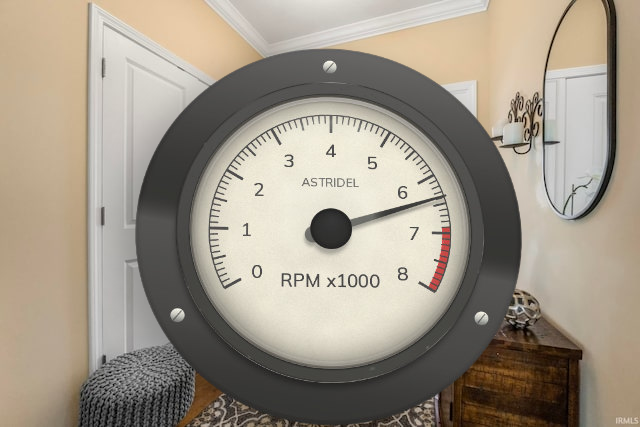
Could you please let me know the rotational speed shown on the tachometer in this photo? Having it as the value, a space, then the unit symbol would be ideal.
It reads 6400 rpm
